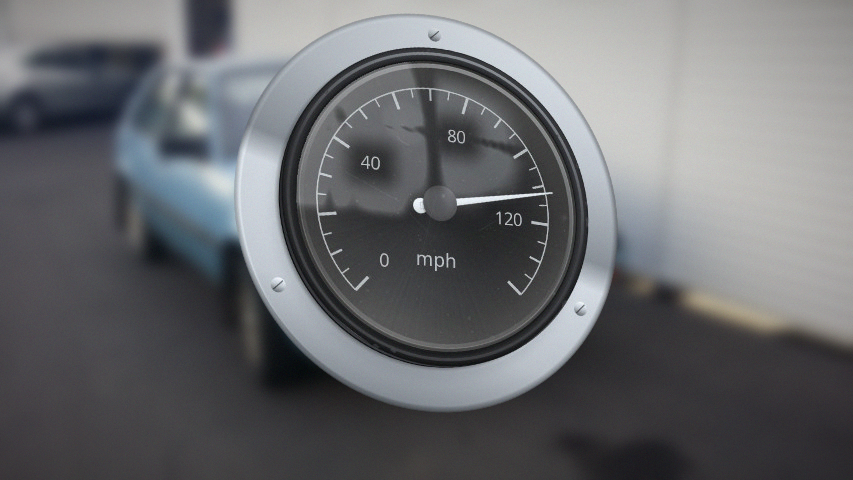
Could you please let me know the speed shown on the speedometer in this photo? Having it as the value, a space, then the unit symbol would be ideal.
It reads 112.5 mph
